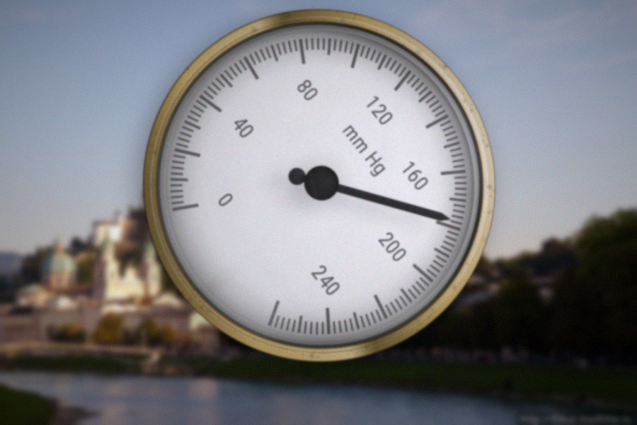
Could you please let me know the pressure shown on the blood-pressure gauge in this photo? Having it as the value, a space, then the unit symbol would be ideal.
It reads 178 mmHg
